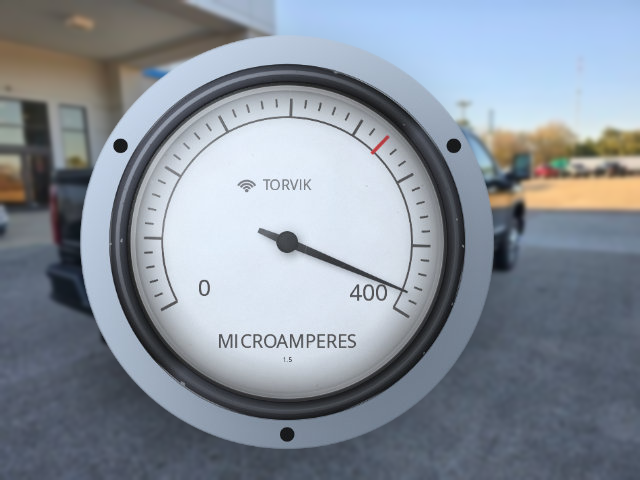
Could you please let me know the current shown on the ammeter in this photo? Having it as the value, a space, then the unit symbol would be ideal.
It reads 385 µA
